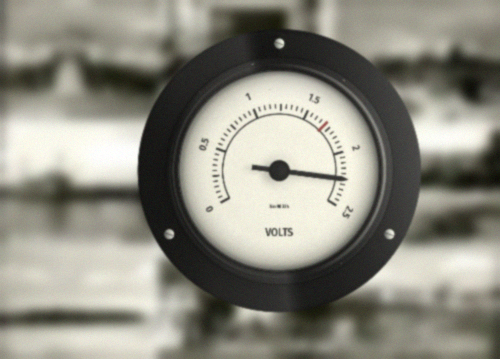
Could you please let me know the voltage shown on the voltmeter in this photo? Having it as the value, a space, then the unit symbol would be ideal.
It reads 2.25 V
